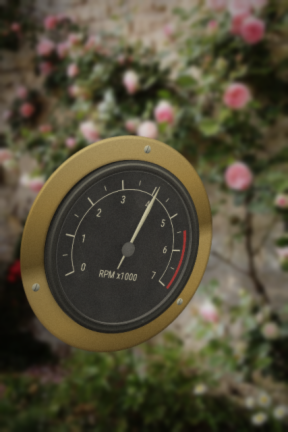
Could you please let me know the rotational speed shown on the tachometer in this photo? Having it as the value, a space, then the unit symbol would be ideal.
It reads 4000 rpm
